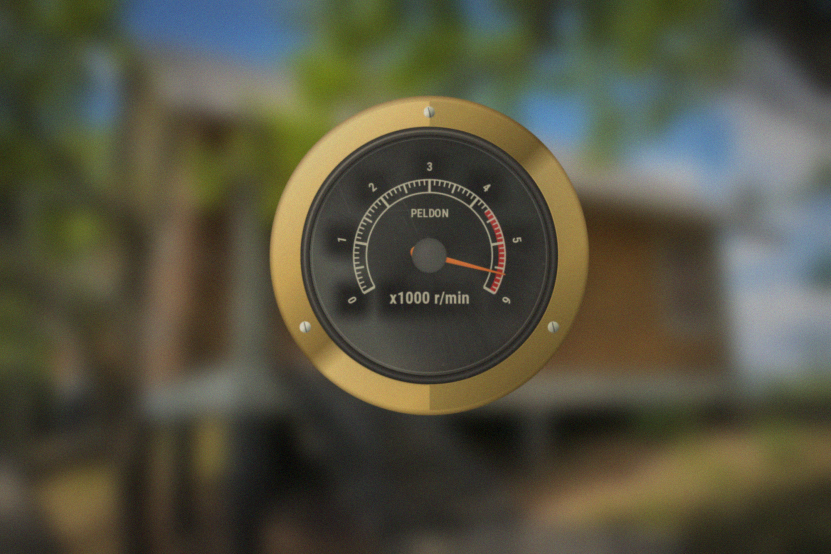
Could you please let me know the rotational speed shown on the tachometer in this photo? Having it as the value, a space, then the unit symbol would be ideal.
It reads 5600 rpm
